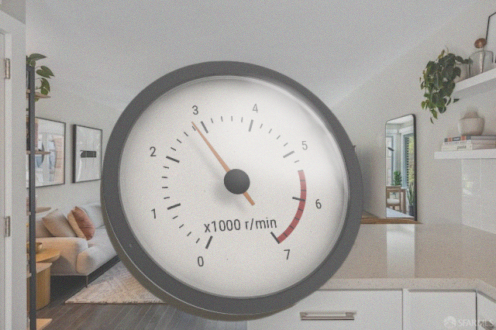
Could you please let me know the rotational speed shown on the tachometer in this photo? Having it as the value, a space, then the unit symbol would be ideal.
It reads 2800 rpm
